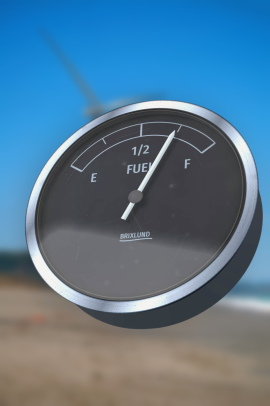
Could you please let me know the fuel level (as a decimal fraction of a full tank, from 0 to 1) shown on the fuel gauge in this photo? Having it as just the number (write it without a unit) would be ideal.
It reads 0.75
